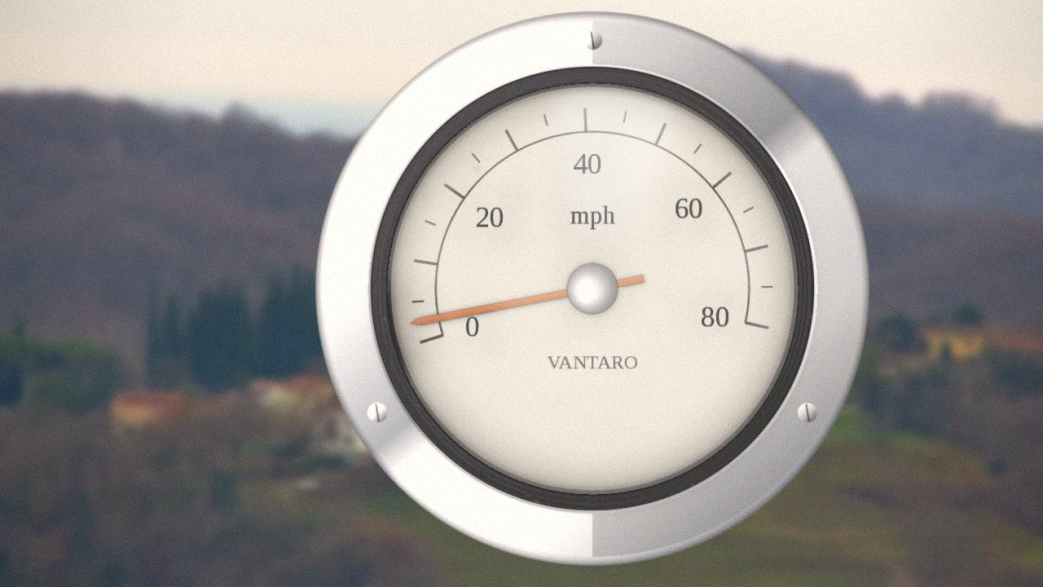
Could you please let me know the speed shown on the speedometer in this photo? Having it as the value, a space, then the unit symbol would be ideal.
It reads 2.5 mph
